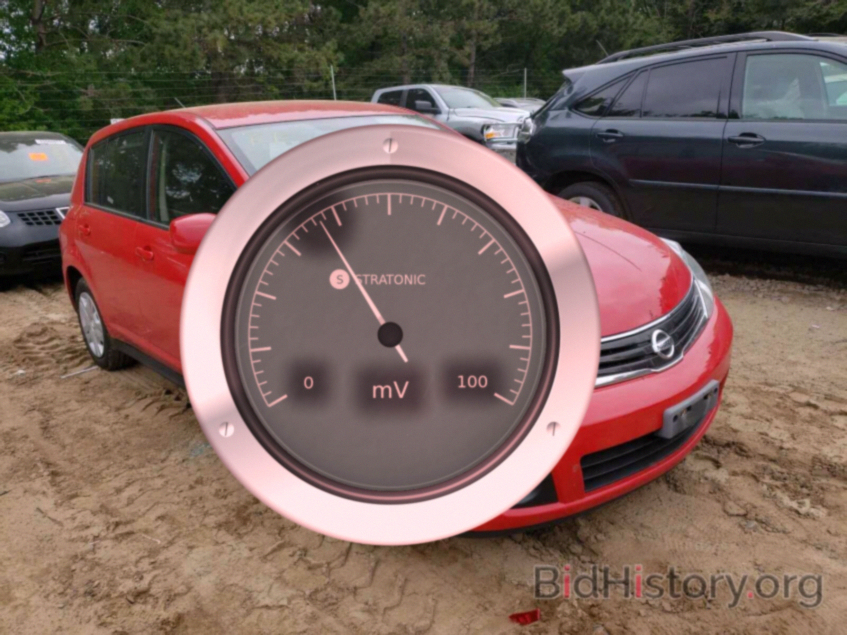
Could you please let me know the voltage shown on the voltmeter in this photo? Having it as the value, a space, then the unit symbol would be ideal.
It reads 37 mV
